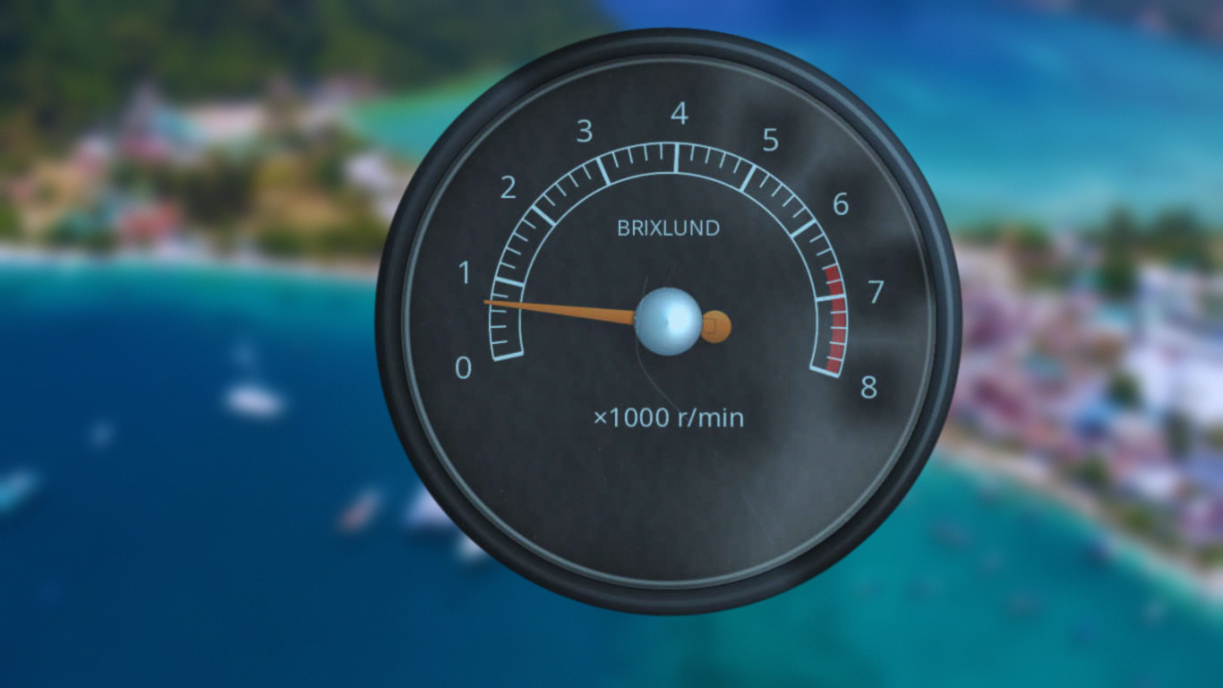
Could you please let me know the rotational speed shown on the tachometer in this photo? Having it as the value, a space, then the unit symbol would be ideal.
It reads 700 rpm
